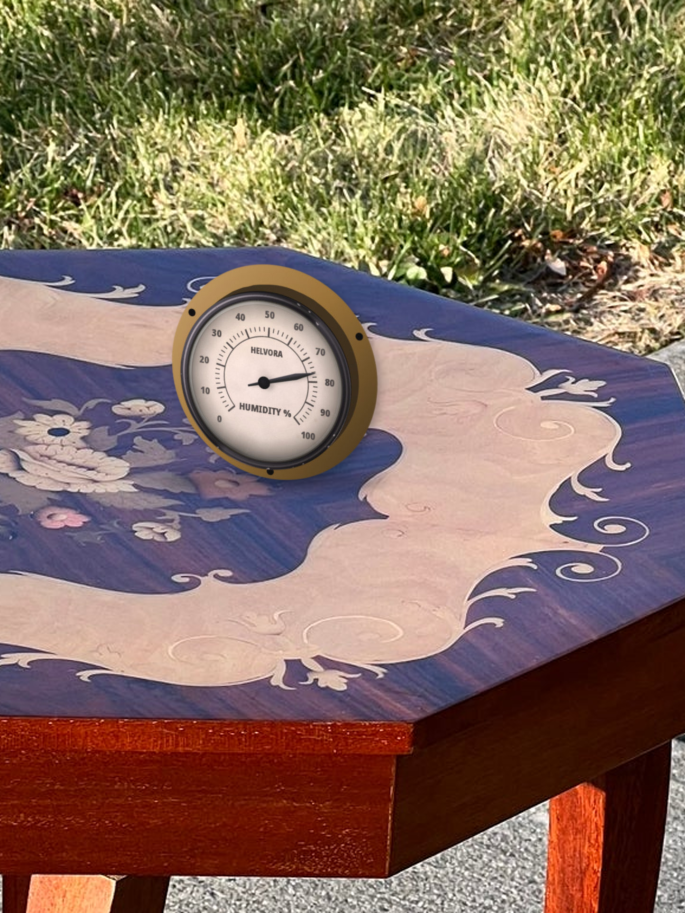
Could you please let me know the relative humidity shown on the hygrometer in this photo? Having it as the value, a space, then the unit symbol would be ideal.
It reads 76 %
